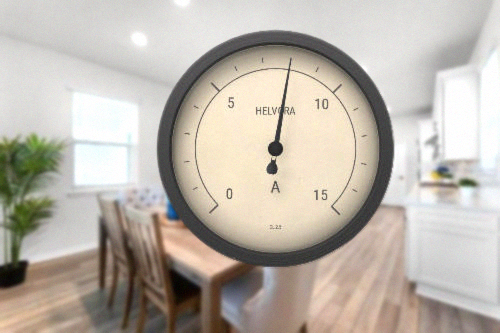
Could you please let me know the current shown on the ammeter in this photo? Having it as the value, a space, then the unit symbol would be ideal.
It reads 8 A
